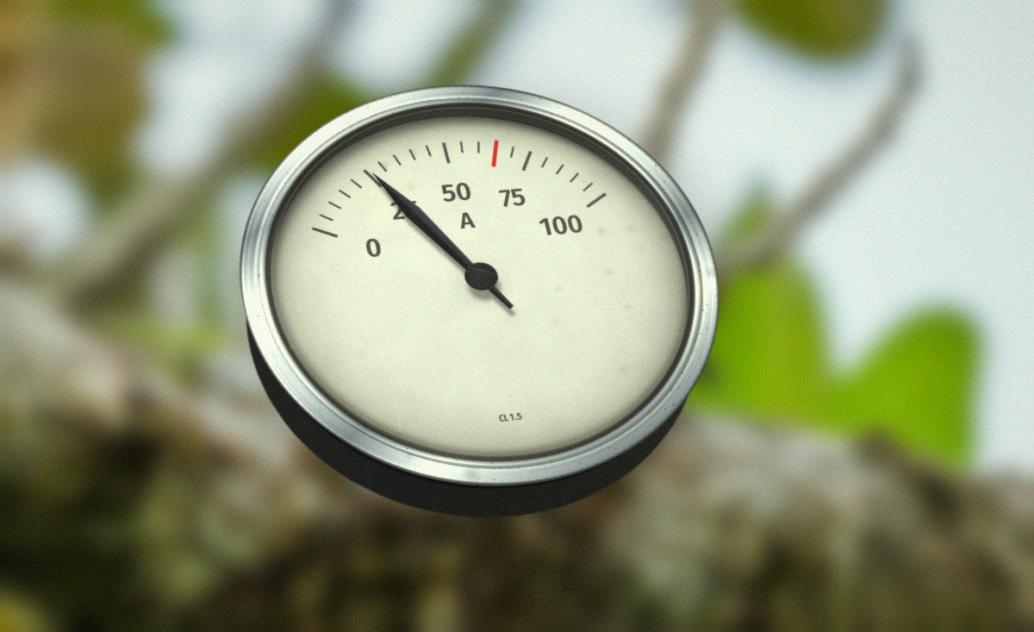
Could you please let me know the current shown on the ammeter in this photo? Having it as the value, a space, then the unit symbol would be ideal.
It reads 25 A
